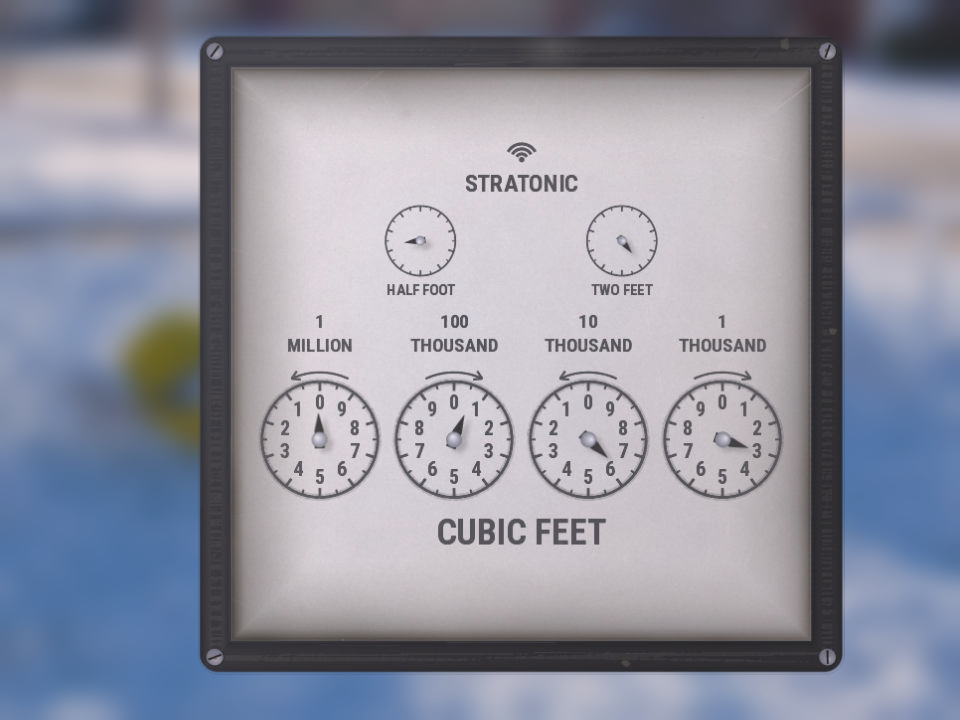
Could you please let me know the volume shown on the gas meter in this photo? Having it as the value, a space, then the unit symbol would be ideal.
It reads 6300 ft³
